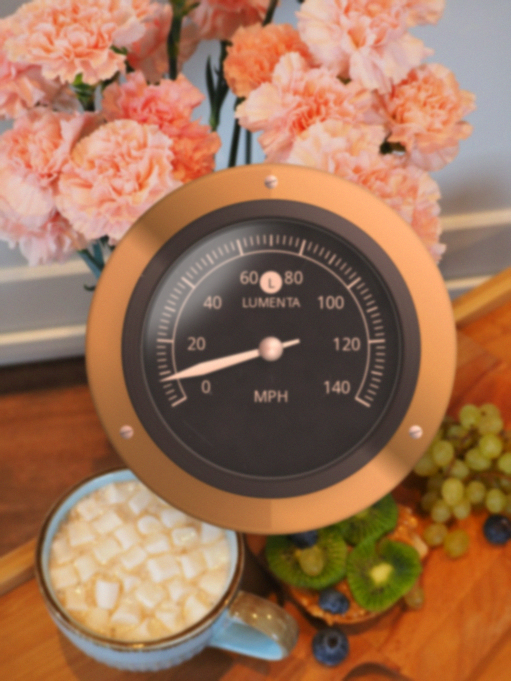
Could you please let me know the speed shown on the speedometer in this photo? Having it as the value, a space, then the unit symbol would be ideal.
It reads 8 mph
